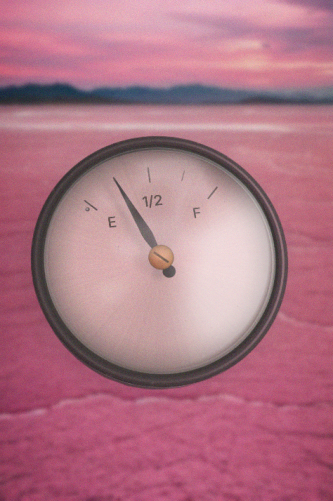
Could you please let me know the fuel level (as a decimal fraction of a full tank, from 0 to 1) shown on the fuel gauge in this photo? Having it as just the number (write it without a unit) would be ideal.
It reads 0.25
